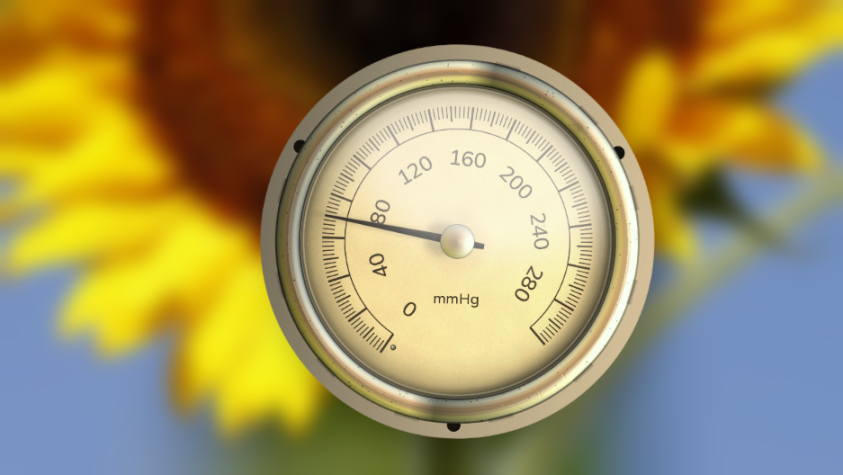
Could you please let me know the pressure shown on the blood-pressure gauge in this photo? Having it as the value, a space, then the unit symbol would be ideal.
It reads 70 mmHg
